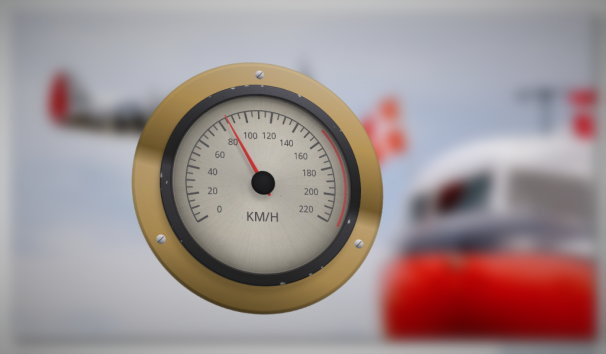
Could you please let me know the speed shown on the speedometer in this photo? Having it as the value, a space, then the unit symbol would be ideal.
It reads 85 km/h
